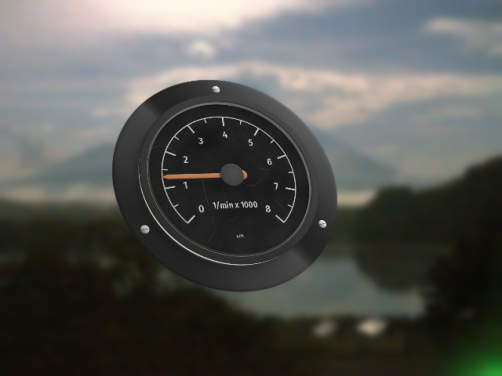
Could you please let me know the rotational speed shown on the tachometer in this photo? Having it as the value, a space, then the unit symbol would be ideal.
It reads 1250 rpm
